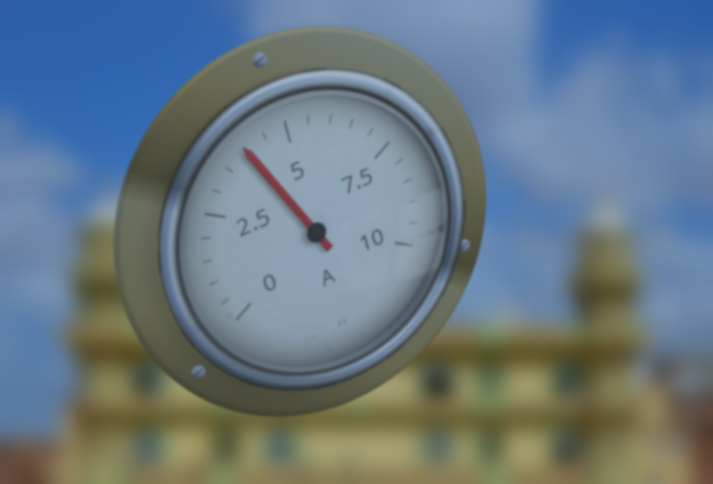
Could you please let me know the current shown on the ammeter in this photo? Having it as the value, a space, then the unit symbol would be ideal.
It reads 4 A
